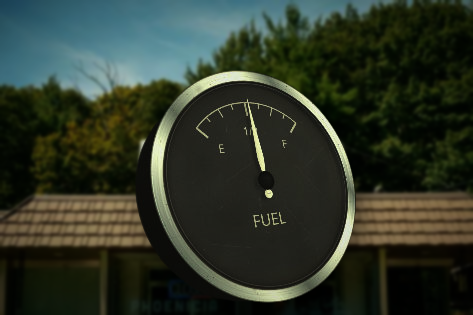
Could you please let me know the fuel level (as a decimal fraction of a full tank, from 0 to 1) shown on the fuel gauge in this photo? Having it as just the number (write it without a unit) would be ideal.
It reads 0.5
